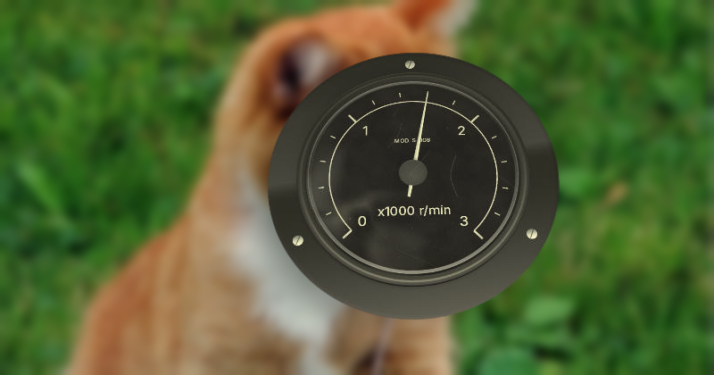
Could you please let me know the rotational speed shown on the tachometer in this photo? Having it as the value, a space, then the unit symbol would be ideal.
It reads 1600 rpm
